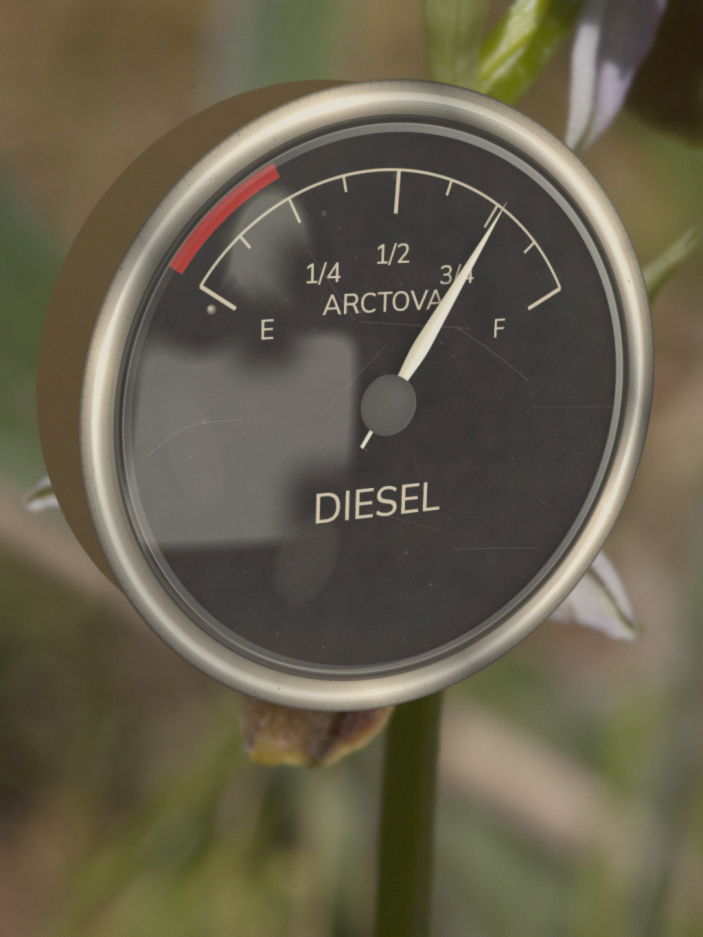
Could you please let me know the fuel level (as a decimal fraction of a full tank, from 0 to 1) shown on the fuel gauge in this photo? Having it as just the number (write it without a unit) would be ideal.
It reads 0.75
